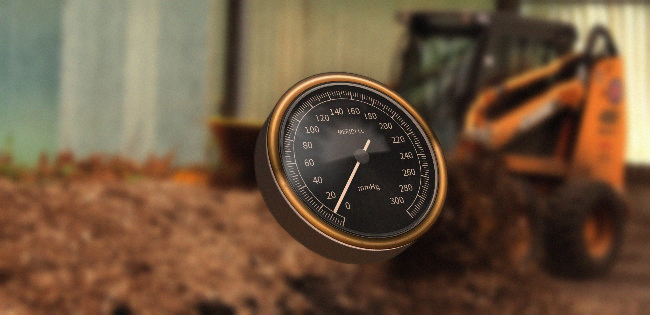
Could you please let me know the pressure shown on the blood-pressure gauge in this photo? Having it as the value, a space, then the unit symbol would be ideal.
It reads 10 mmHg
